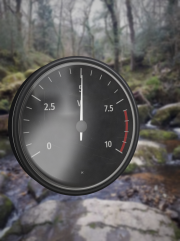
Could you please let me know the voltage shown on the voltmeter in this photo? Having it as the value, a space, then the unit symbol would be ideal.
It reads 5 V
